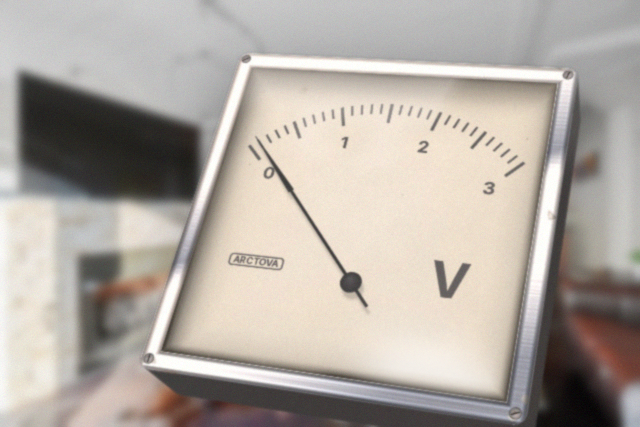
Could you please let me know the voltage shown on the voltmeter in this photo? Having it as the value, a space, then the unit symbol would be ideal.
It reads 0.1 V
